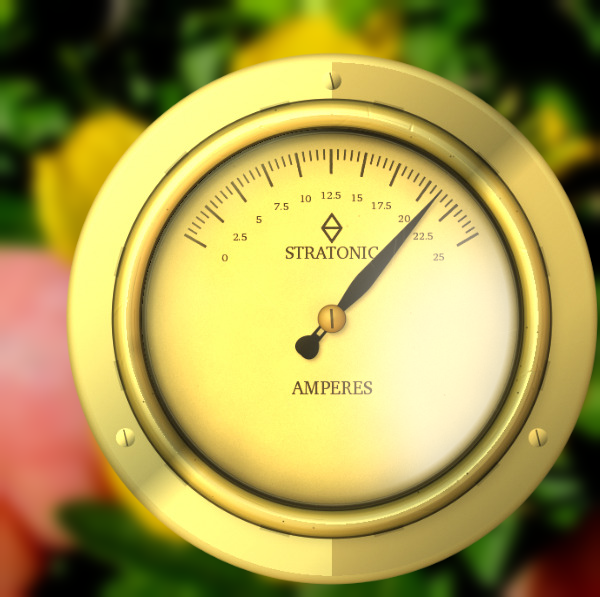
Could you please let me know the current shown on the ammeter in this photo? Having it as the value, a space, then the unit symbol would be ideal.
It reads 21 A
